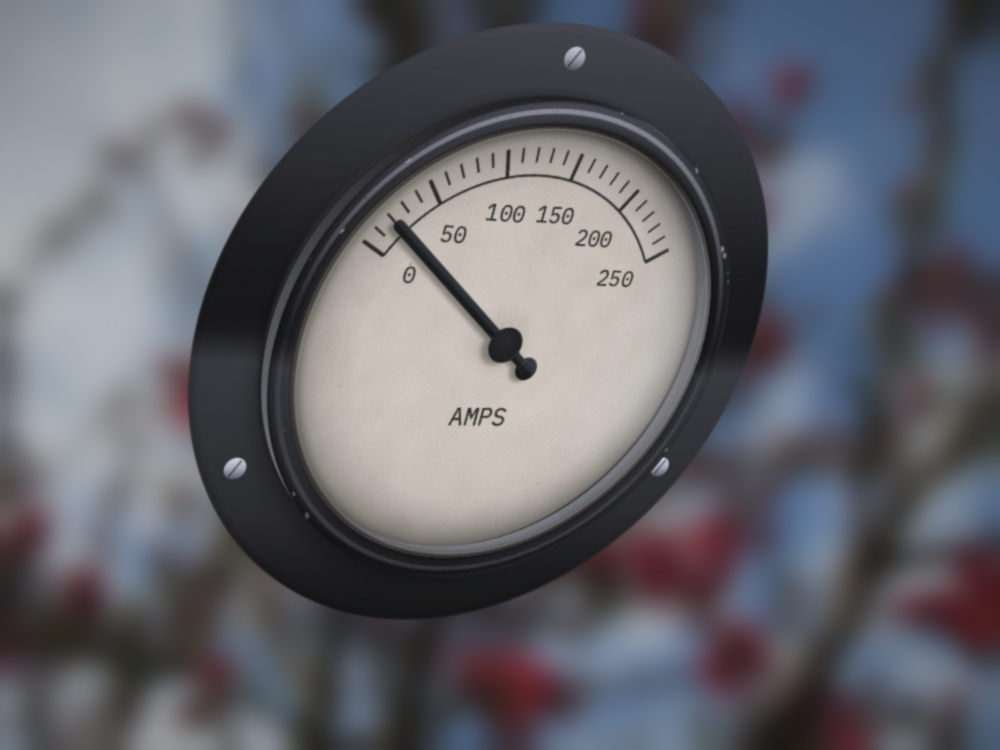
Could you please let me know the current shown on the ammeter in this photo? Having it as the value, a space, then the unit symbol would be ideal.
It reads 20 A
